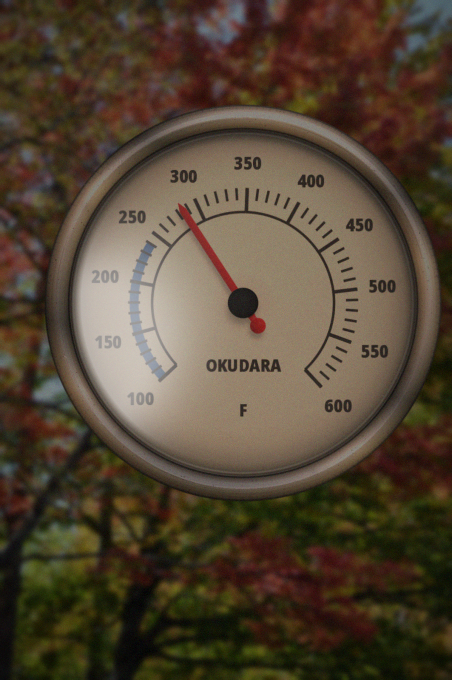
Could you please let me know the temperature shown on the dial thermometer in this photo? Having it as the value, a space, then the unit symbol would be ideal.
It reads 285 °F
